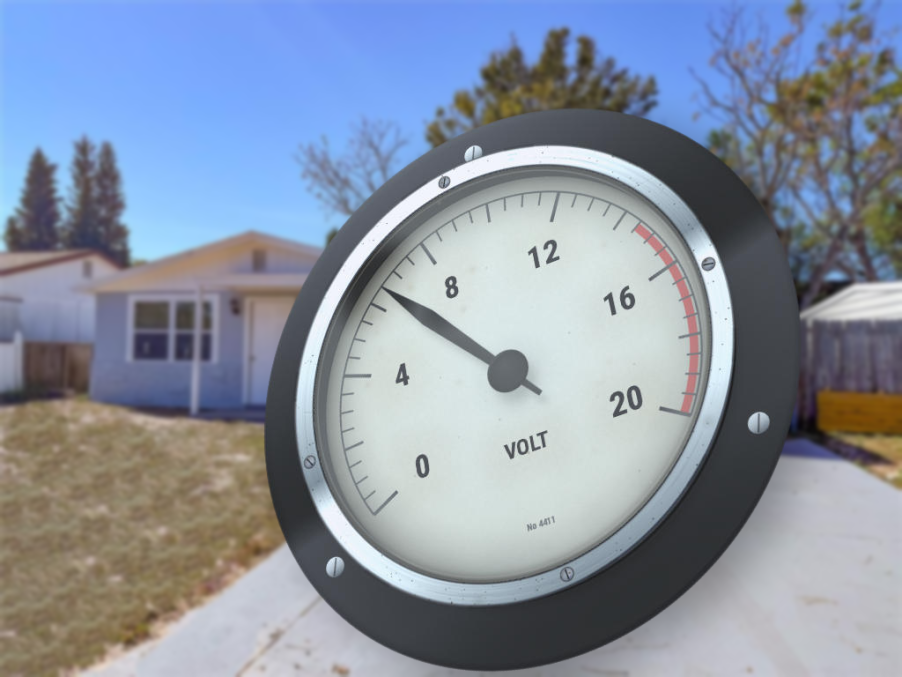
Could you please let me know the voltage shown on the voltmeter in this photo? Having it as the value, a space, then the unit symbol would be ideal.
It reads 6.5 V
